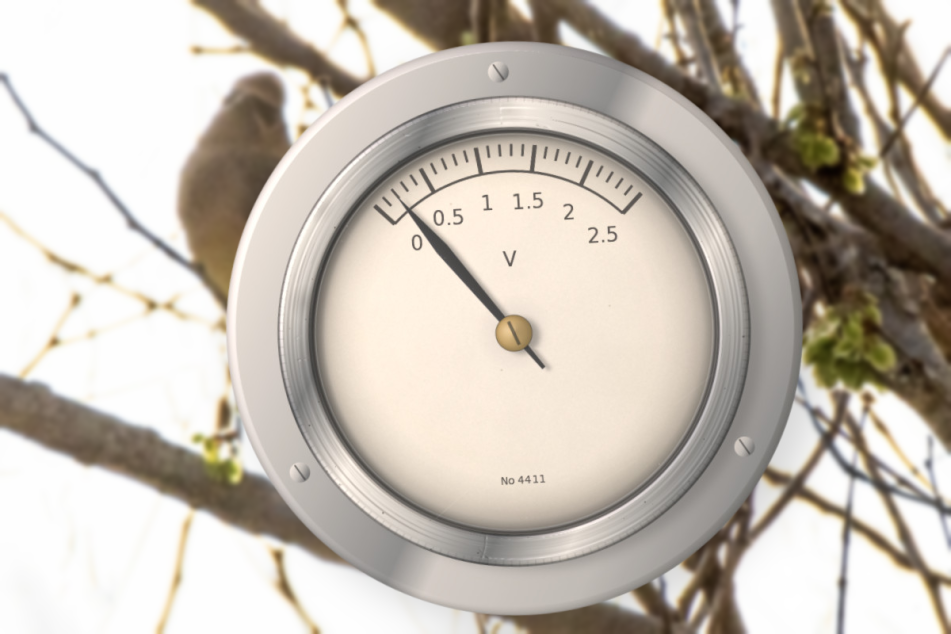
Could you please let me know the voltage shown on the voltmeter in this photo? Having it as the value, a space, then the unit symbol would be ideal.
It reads 0.2 V
